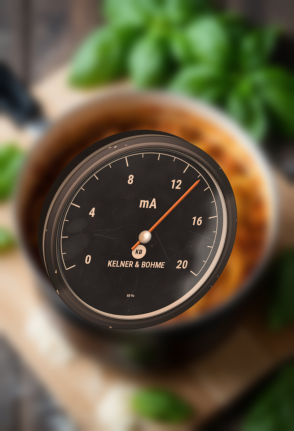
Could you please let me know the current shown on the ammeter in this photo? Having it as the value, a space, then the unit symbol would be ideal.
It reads 13 mA
